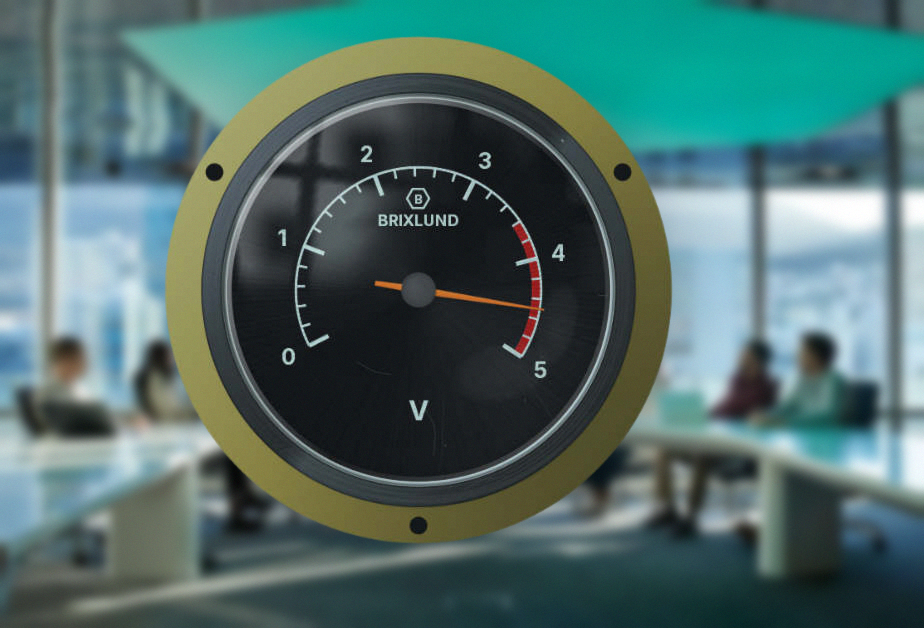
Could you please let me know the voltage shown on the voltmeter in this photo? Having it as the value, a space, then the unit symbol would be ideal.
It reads 4.5 V
